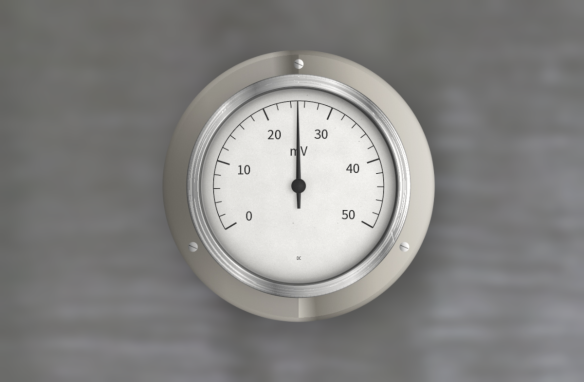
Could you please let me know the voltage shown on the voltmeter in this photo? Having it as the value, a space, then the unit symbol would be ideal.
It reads 25 mV
